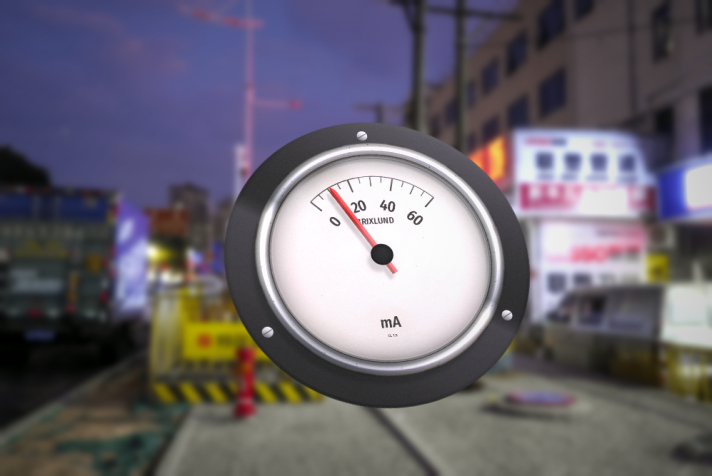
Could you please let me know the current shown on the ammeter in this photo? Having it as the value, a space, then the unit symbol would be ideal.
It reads 10 mA
